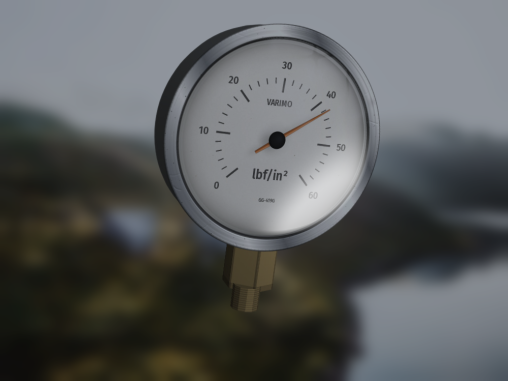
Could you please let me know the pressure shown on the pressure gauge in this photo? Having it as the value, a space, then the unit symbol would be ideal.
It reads 42 psi
